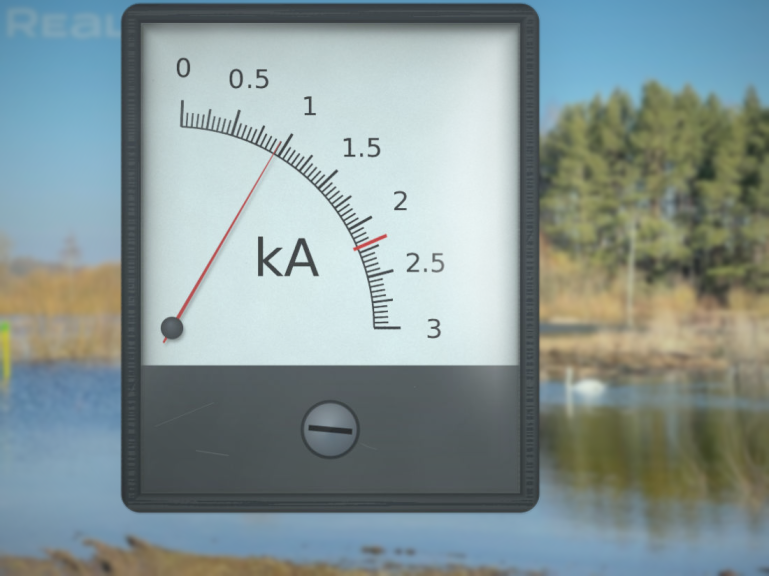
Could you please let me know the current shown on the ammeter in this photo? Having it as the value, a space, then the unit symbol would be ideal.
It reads 0.95 kA
